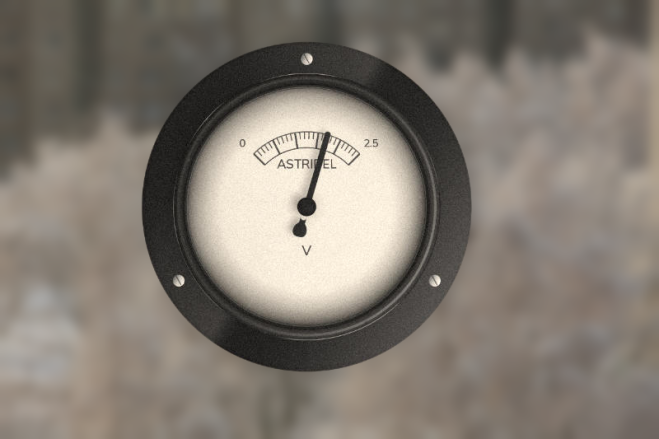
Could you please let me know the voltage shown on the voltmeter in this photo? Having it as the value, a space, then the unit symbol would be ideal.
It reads 1.7 V
